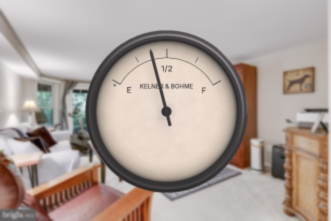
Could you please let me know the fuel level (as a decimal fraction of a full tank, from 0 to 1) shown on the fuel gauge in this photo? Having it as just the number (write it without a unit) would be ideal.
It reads 0.375
